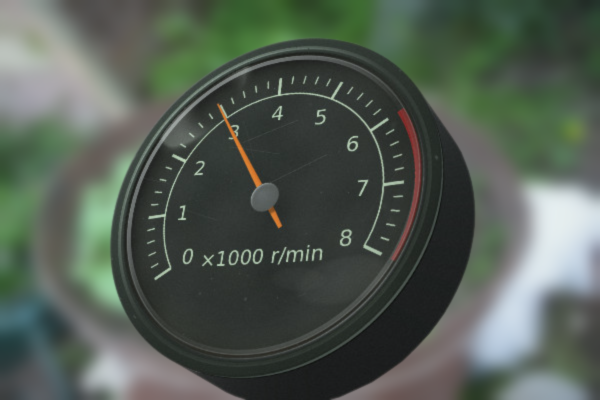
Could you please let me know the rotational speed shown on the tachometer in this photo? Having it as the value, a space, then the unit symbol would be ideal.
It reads 3000 rpm
